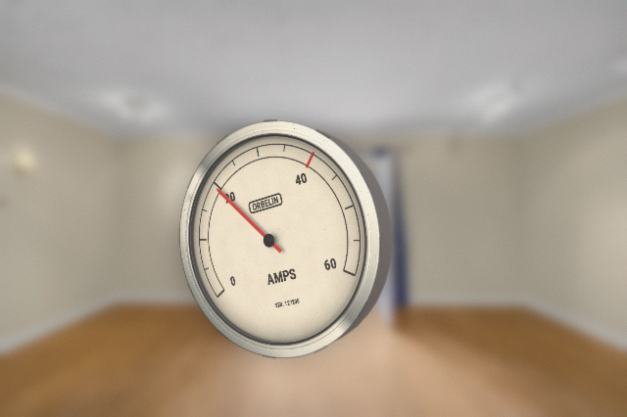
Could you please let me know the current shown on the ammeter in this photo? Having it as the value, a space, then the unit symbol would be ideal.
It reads 20 A
